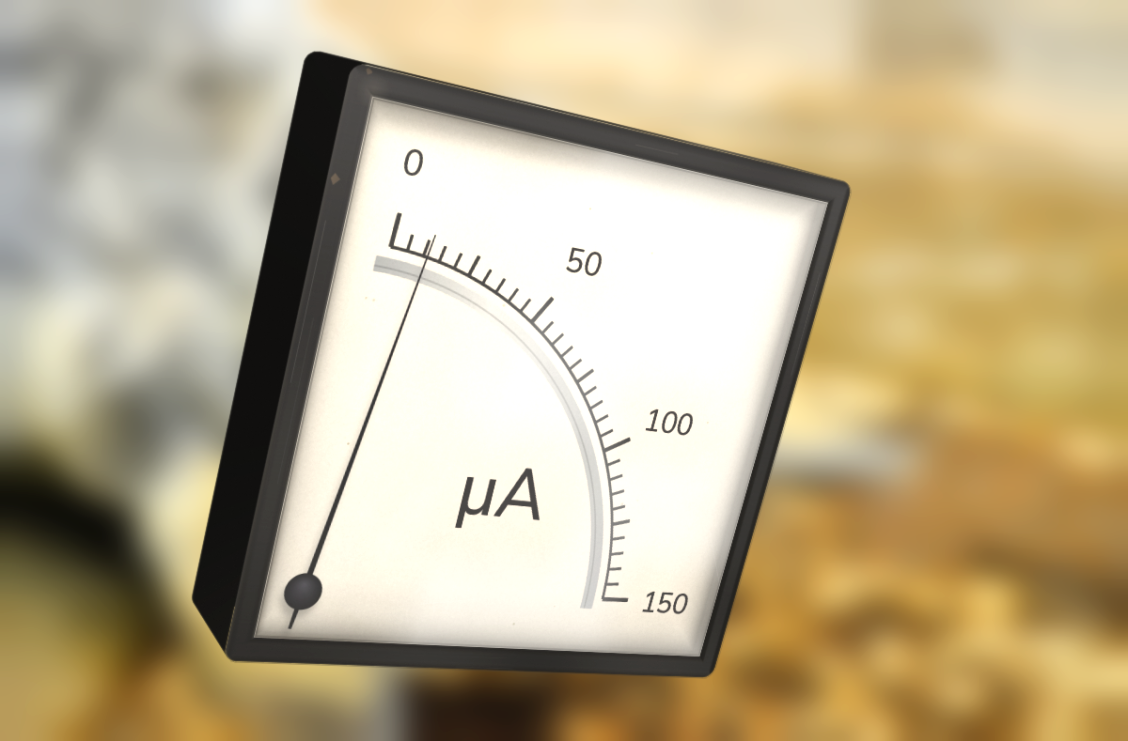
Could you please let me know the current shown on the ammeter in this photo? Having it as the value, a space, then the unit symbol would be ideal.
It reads 10 µA
